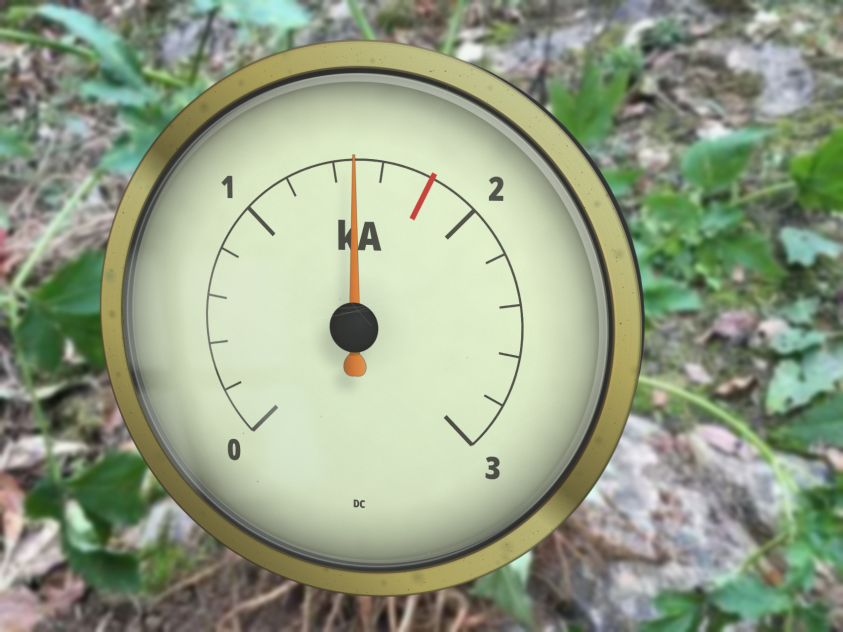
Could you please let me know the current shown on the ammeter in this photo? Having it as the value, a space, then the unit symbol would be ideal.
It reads 1.5 kA
